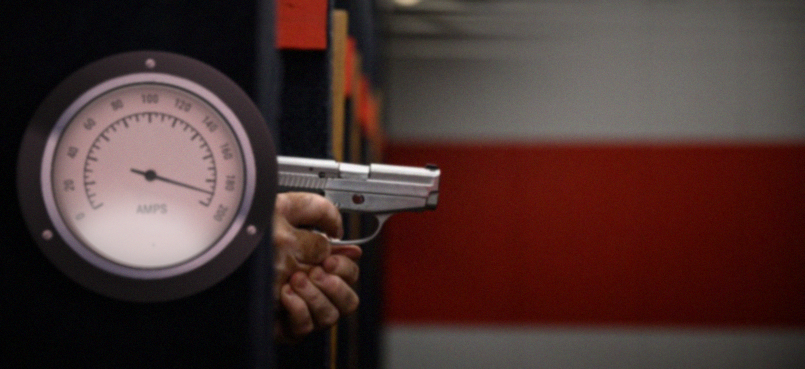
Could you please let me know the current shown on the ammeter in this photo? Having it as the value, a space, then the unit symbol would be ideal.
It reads 190 A
